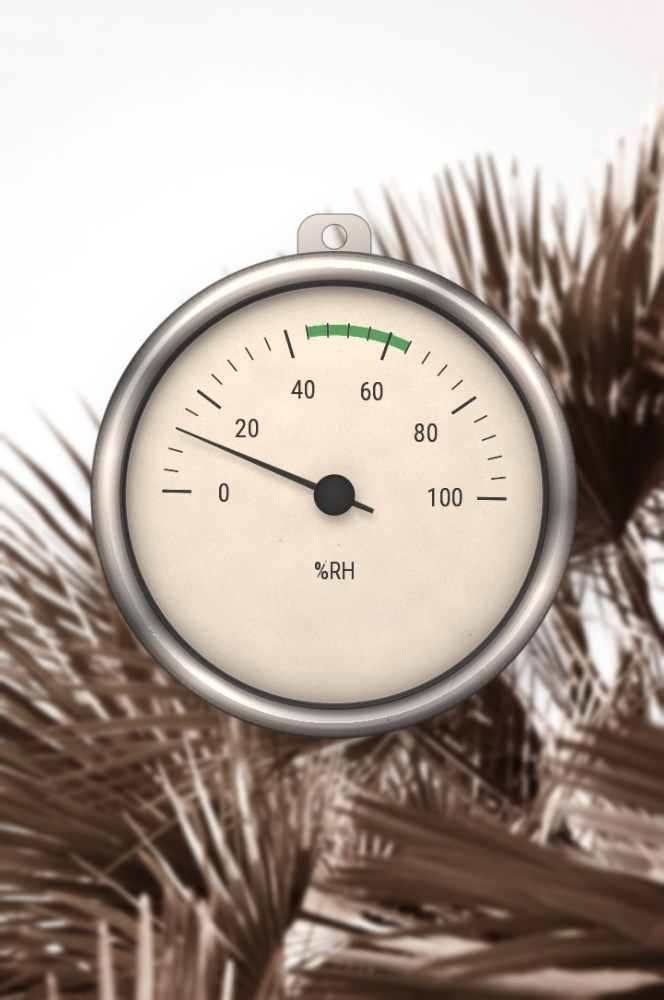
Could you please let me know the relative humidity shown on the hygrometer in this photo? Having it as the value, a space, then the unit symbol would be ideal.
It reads 12 %
